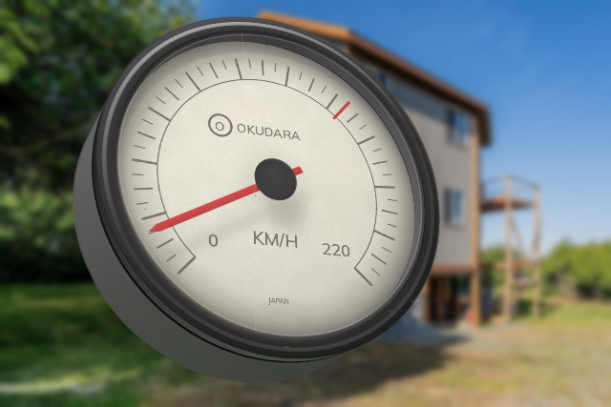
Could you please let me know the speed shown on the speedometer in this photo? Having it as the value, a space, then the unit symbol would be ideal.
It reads 15 km/h
